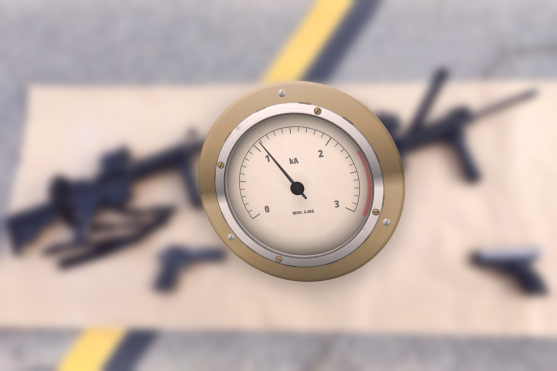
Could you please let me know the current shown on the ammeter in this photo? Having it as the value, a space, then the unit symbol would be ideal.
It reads 1.1 kA
